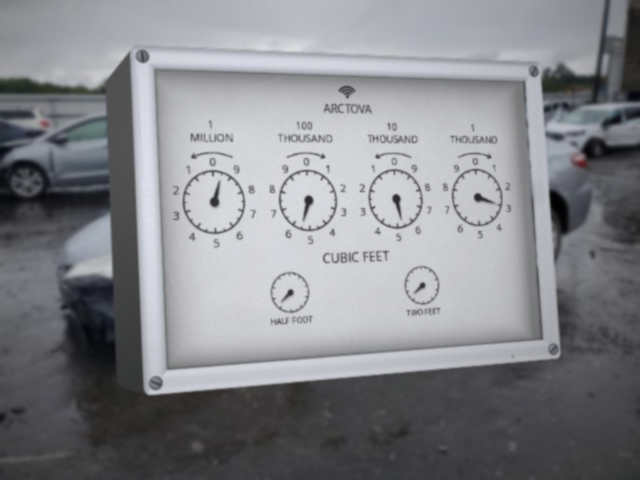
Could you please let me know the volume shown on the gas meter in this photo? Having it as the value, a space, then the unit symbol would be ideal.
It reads 955300 ft³
